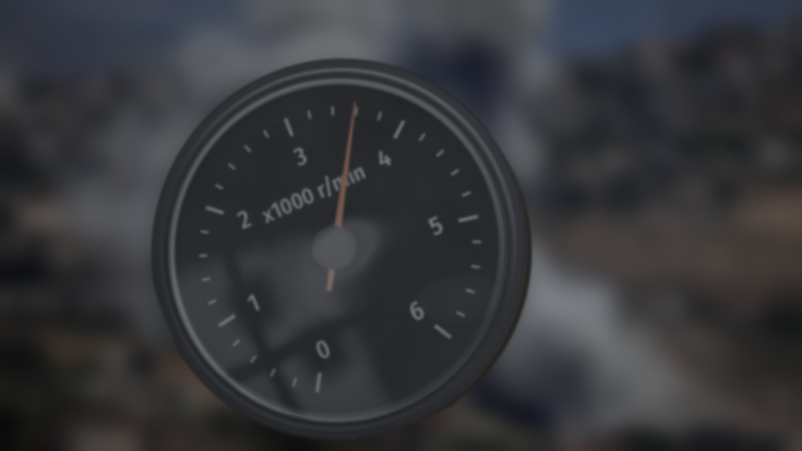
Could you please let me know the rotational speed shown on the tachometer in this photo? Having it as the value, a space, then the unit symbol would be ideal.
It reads 3600 rpm
